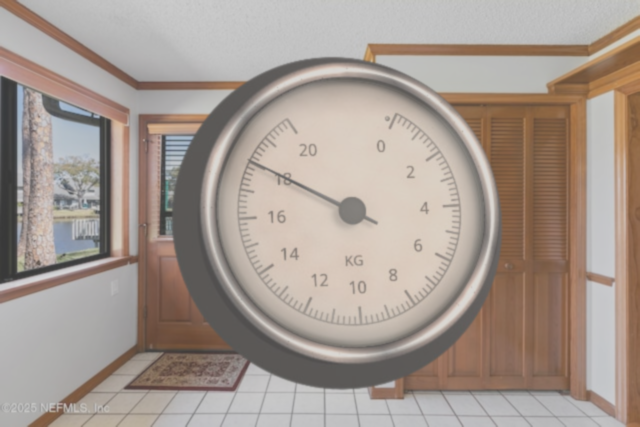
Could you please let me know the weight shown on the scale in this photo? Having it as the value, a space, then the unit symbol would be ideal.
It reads 18 kg
